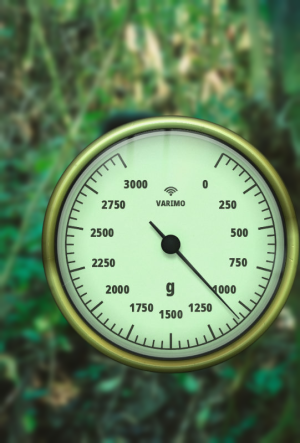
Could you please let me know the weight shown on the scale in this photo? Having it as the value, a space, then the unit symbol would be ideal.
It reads 1075 g
